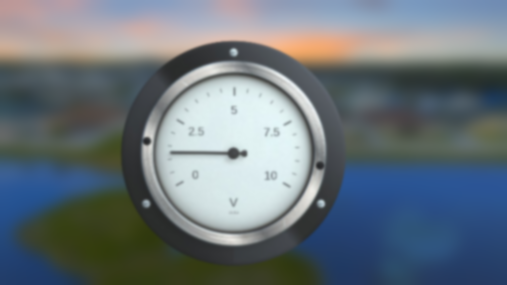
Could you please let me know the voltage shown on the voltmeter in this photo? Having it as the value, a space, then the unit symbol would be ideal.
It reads 1.25 V
